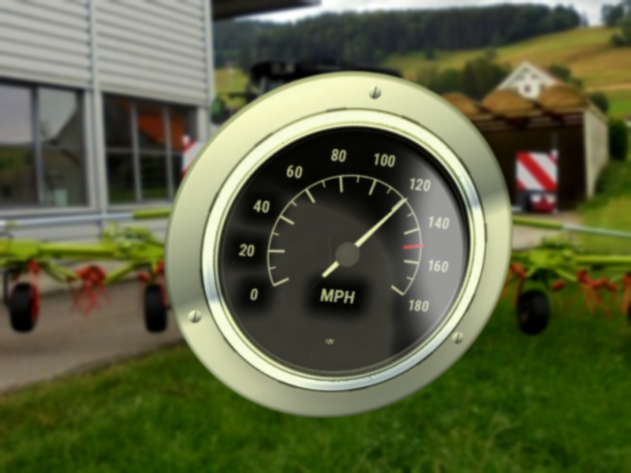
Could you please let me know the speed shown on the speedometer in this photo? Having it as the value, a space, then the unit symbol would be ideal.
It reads 120 mph
